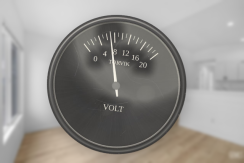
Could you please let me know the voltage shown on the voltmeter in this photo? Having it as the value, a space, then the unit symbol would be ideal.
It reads 7 V
